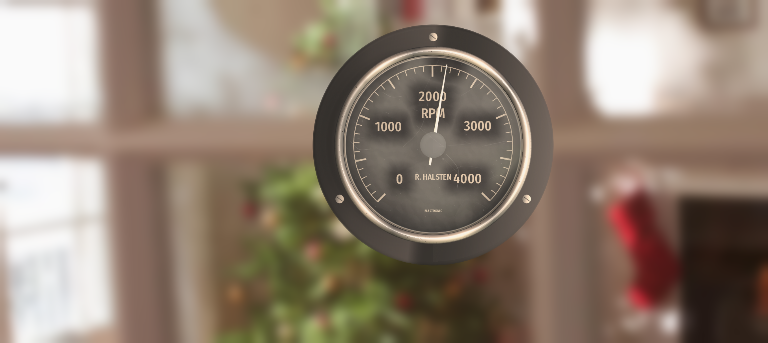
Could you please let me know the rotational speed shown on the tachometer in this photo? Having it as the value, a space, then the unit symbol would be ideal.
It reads 2150 rpm
